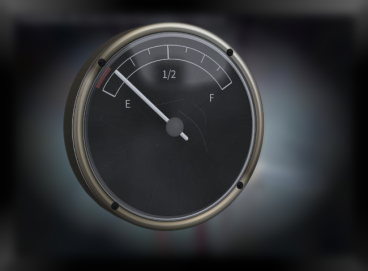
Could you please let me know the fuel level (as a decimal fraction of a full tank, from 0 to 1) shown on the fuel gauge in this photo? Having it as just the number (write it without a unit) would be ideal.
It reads 0.125
